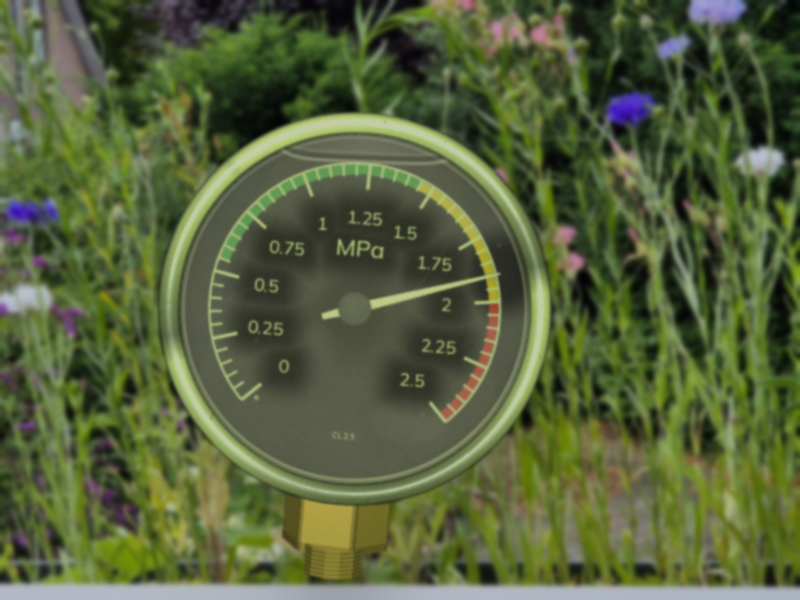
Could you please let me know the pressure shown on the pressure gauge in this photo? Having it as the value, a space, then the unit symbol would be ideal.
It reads 1.9 MPa
